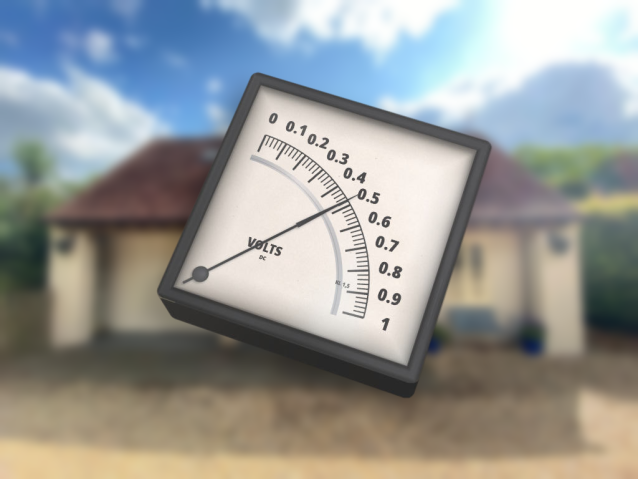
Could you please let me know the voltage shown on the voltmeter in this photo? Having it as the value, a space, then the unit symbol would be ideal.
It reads 0.48 V
